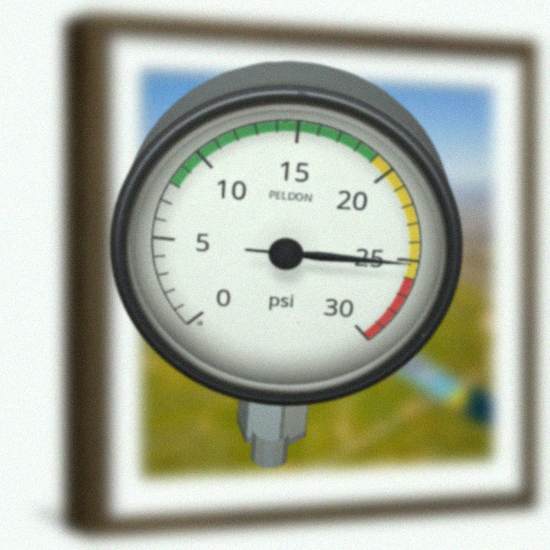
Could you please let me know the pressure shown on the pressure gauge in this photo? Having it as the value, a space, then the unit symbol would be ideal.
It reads 25 psi
